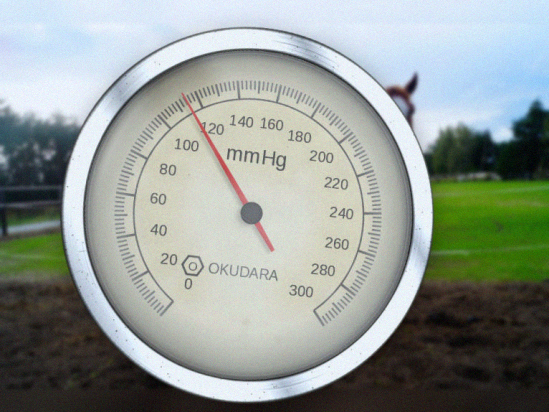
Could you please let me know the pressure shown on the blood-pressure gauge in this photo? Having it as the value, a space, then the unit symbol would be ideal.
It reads 114 mmHg
